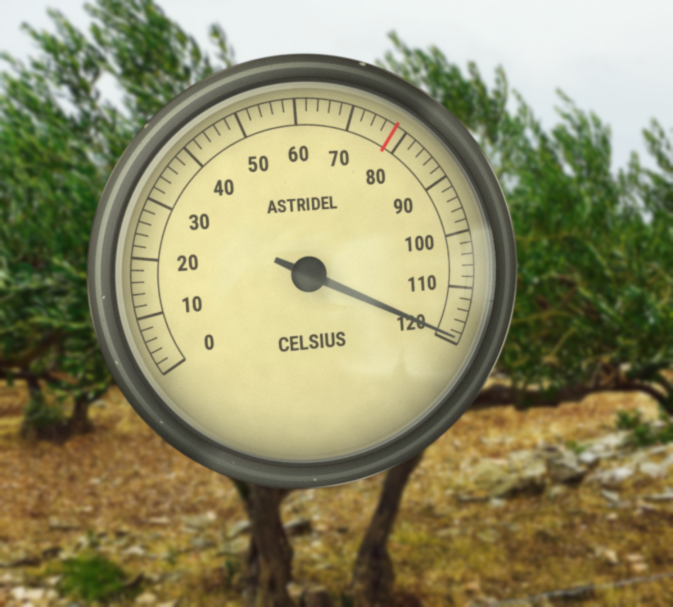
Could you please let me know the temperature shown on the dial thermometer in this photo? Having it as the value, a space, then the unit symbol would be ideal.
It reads 119 °C
